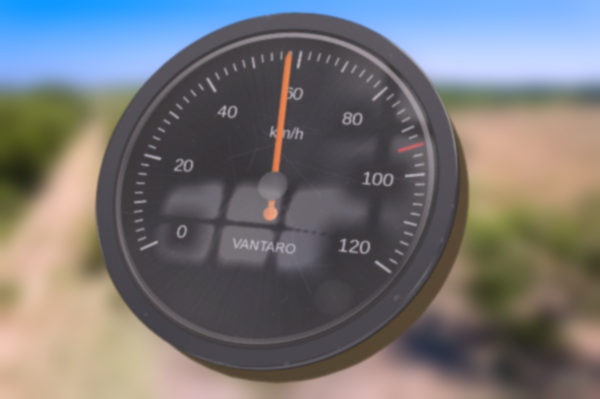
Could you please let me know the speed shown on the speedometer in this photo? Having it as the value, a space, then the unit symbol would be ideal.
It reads 58 km/h
